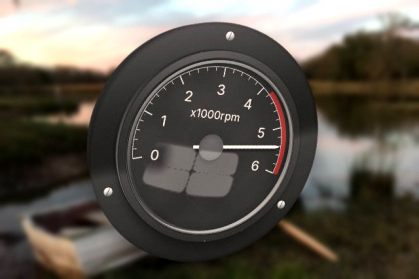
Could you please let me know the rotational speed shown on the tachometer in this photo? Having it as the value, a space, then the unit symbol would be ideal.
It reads 5400 rpm
